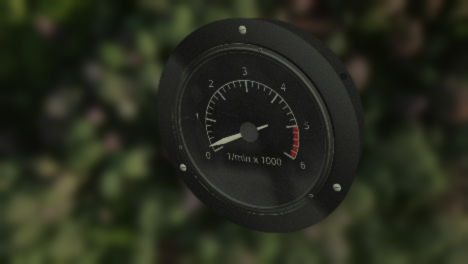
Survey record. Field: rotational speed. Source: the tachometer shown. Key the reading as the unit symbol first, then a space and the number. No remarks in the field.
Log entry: rpm 200
